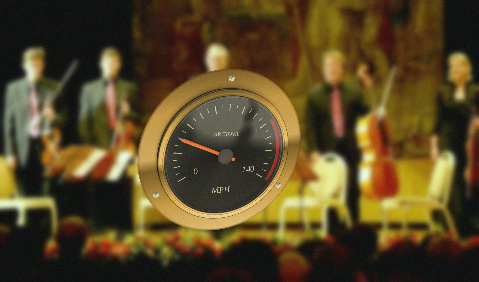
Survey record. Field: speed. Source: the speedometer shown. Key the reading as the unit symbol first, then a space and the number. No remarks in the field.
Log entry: mph 30
